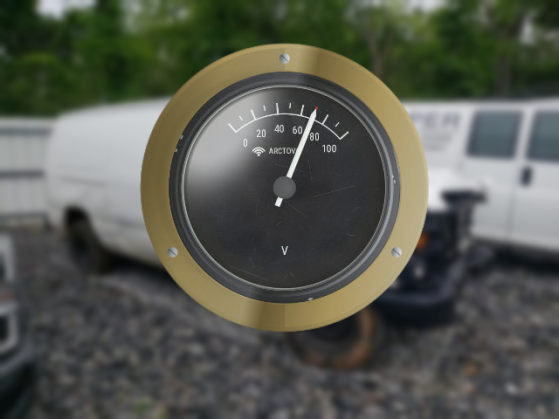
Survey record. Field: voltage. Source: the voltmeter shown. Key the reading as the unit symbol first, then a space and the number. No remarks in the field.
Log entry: V 70
